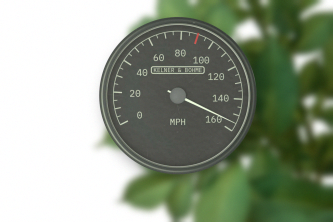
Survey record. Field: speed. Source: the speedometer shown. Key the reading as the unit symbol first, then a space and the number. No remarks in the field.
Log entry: mph 155
